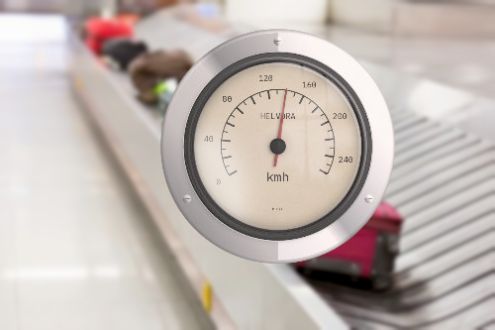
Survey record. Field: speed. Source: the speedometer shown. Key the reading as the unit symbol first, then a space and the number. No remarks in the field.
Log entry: km/h 140
